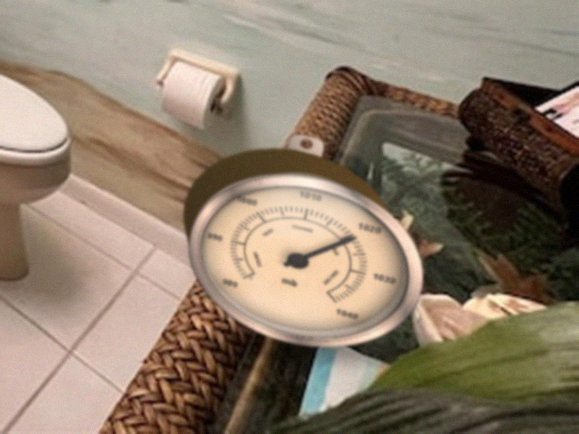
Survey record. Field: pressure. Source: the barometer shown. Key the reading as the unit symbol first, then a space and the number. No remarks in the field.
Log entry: mbar 1020
